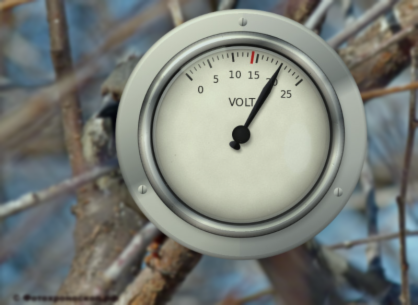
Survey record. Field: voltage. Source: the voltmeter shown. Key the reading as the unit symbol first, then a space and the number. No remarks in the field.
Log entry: V 20
